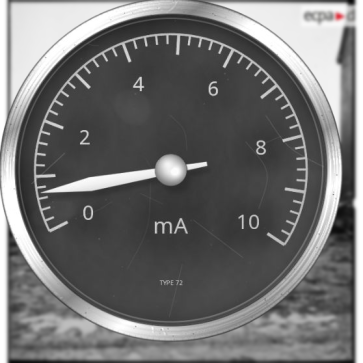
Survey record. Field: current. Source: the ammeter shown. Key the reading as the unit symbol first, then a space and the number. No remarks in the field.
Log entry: mA 0.7
